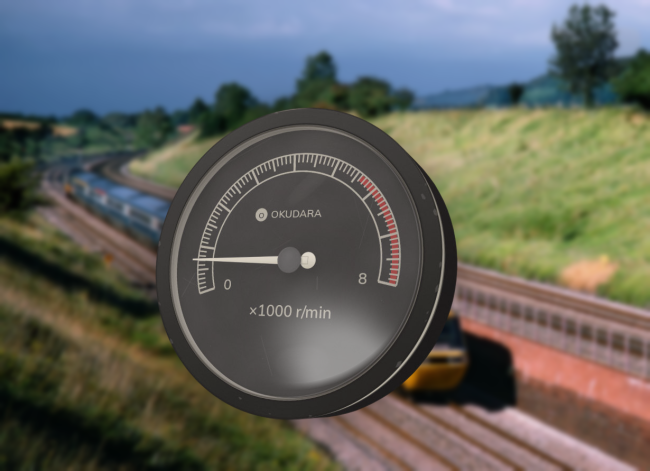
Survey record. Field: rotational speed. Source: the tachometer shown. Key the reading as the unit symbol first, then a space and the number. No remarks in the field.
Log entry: rpm 700
